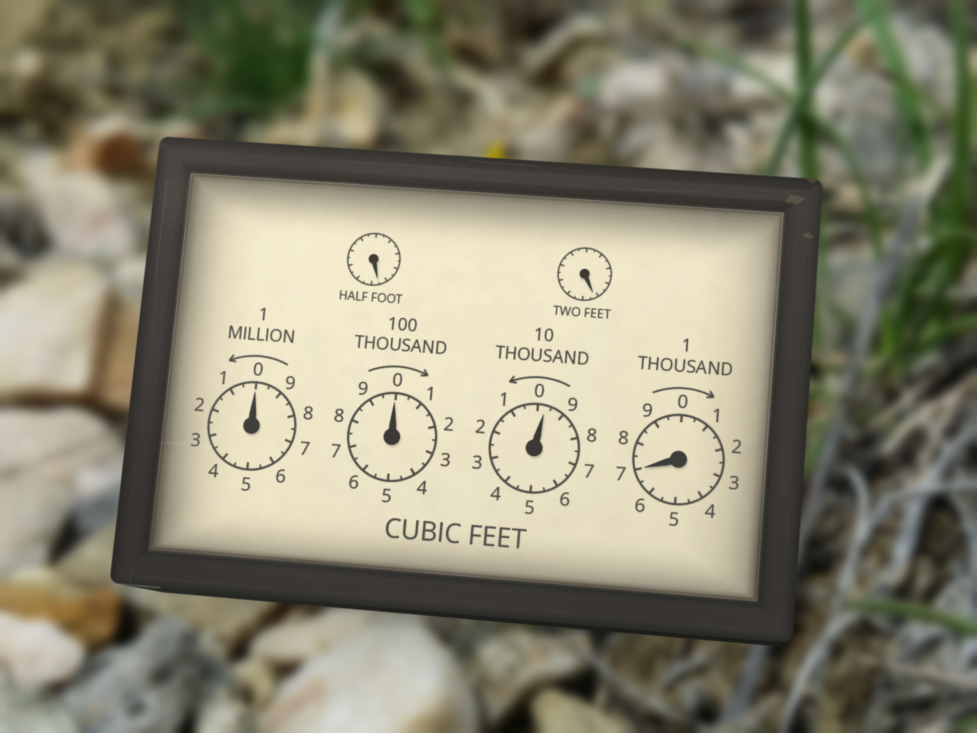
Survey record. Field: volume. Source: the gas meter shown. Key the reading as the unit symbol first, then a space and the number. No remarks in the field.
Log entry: ft³ 999700
